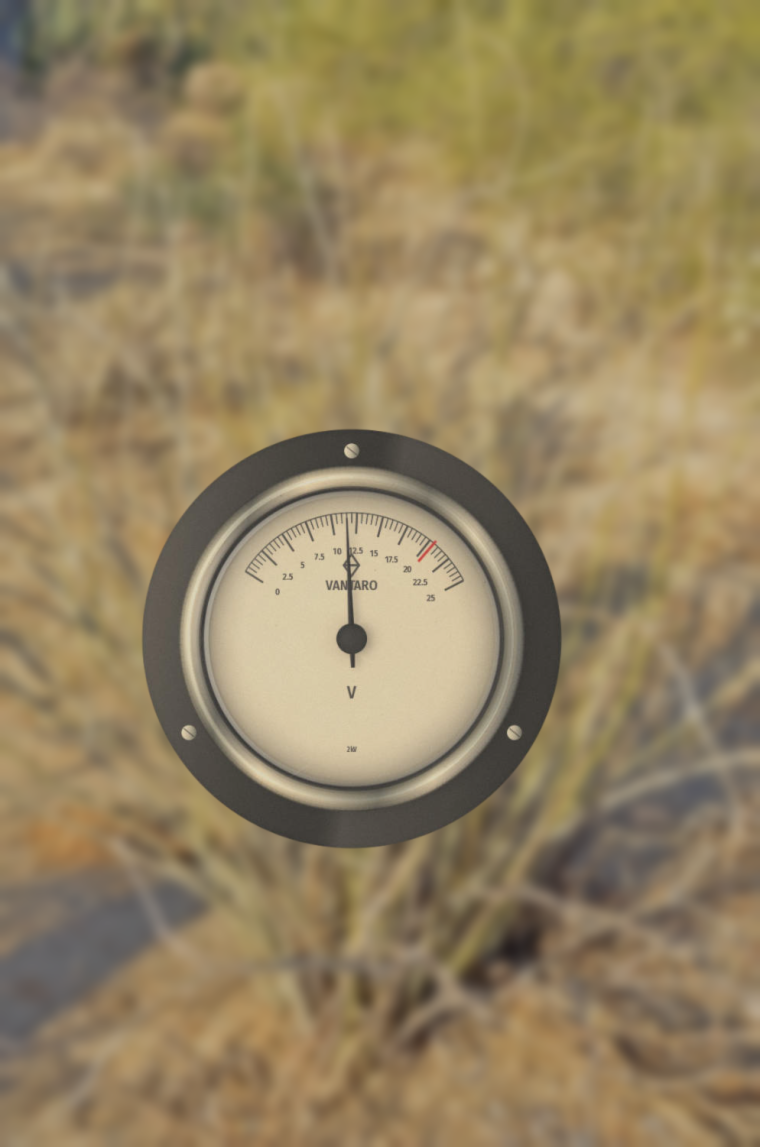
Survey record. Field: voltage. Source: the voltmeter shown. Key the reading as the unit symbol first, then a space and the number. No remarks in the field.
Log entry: V 11.5
